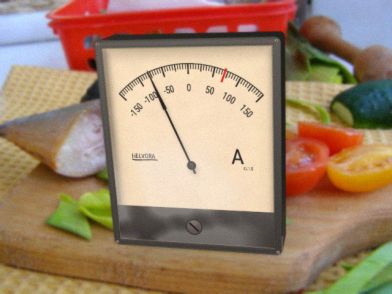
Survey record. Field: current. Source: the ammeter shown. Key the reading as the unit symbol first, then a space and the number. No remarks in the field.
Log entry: A -75
